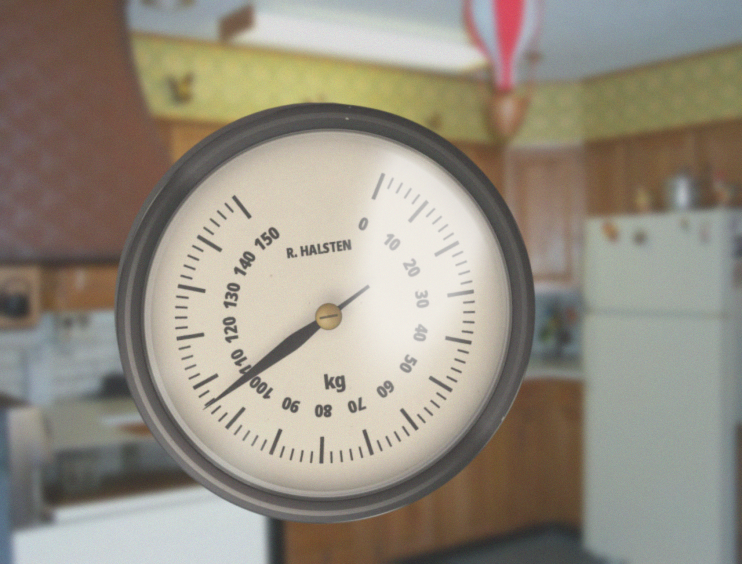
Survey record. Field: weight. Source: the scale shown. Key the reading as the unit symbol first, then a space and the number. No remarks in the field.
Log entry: kg 106
